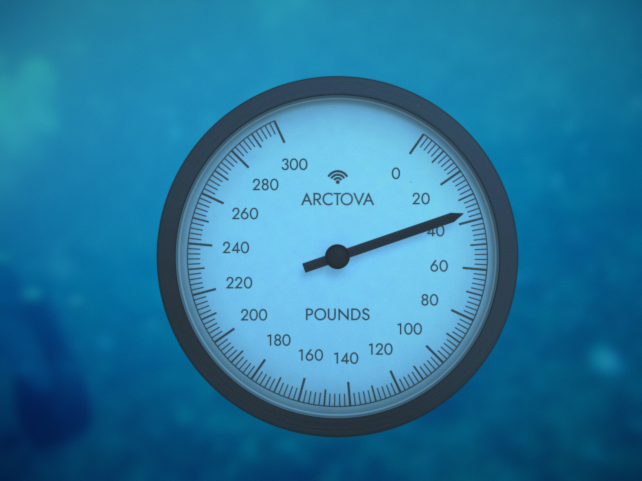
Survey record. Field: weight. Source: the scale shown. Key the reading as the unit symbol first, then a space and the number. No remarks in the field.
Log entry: lb 36
